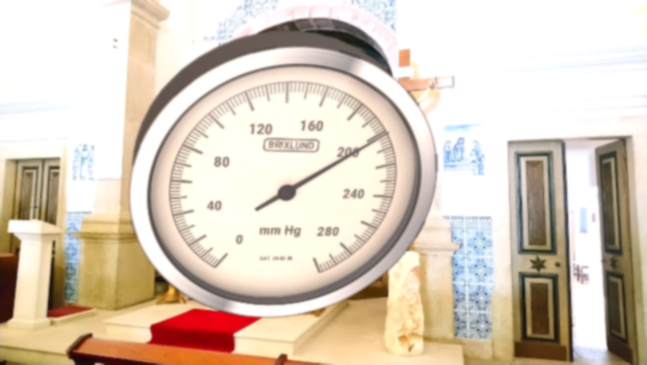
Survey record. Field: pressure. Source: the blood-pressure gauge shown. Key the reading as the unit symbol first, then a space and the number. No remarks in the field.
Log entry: mmHg 200
